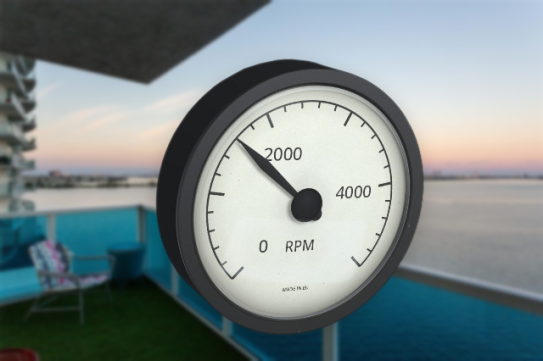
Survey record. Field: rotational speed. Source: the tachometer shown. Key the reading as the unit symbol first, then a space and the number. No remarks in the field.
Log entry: rpm 1600
